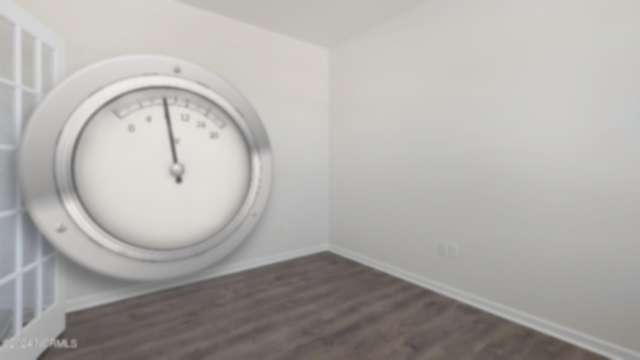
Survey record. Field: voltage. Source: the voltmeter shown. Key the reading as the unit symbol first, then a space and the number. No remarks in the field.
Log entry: V 8
